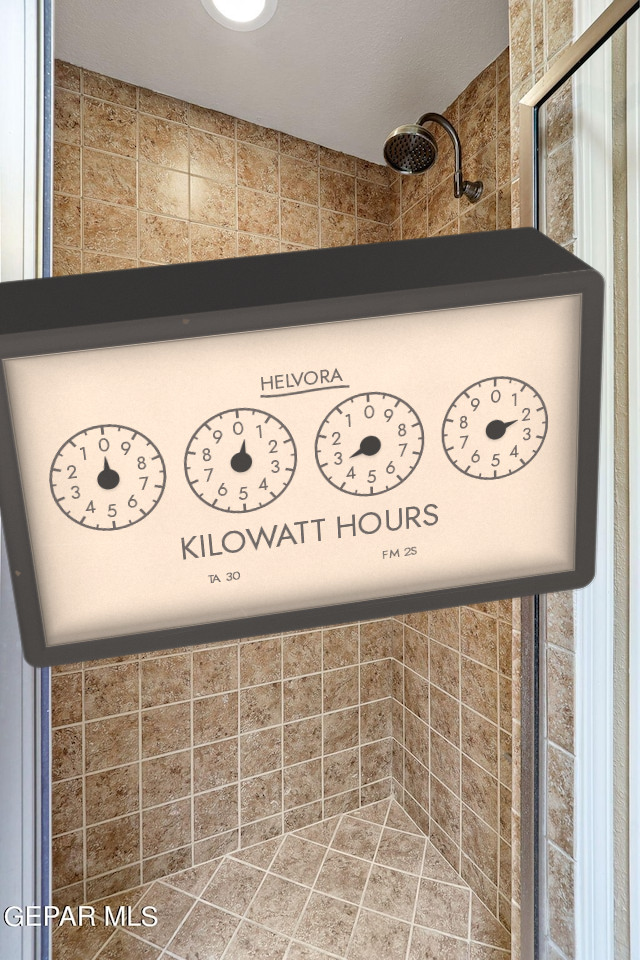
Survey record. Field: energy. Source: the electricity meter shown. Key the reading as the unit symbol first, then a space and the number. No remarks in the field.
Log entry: kWh 32
